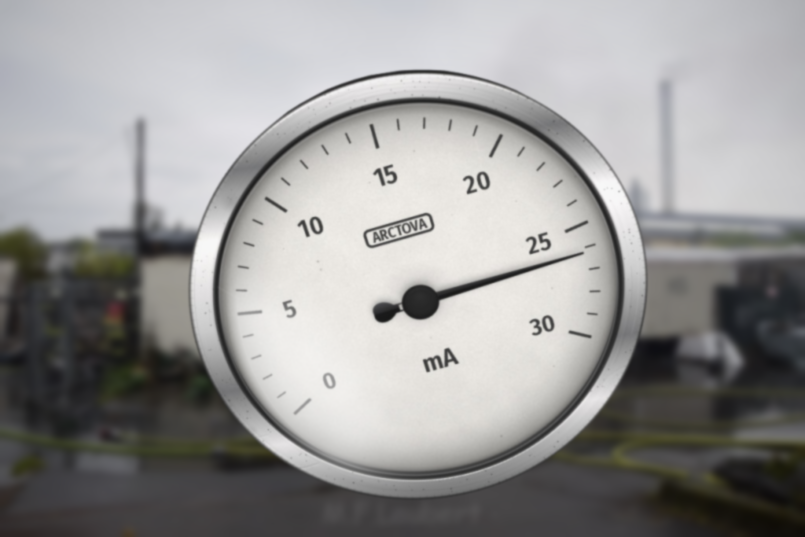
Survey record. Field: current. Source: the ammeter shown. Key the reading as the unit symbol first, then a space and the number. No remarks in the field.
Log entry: mA 26
